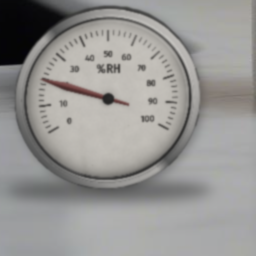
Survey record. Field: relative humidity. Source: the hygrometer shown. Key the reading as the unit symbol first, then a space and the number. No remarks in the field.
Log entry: % 20
